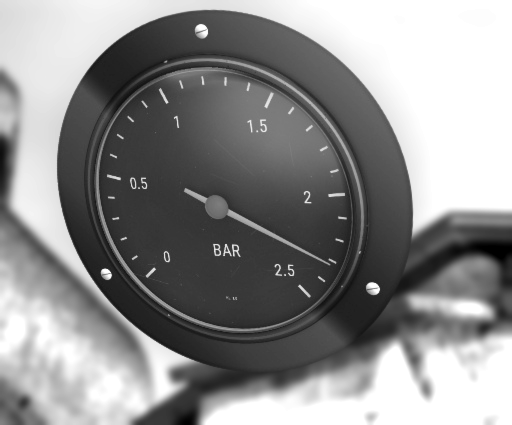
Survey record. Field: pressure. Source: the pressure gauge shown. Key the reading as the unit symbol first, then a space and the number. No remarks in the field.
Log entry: bar 2.3
